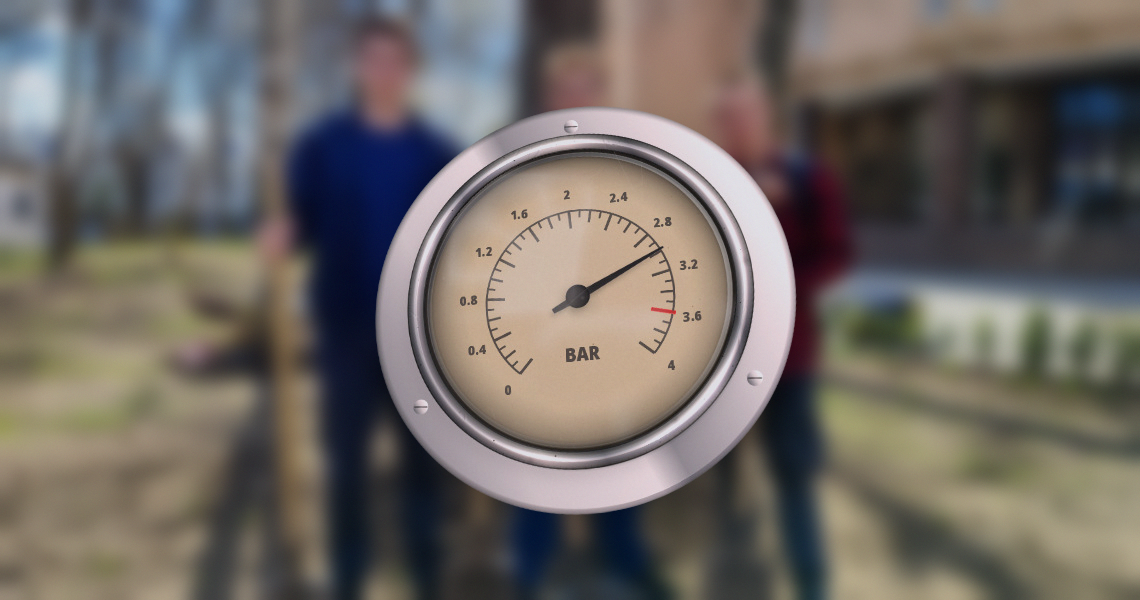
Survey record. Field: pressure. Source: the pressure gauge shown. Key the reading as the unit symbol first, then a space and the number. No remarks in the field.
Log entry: bar 3
